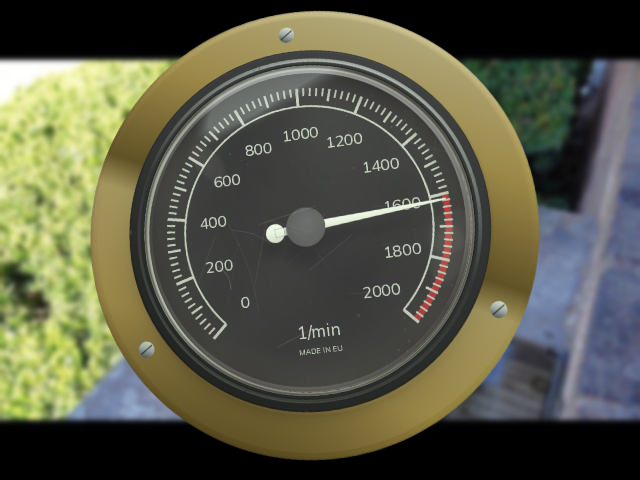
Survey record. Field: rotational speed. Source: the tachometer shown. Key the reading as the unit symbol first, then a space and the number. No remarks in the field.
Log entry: rpm 1620
